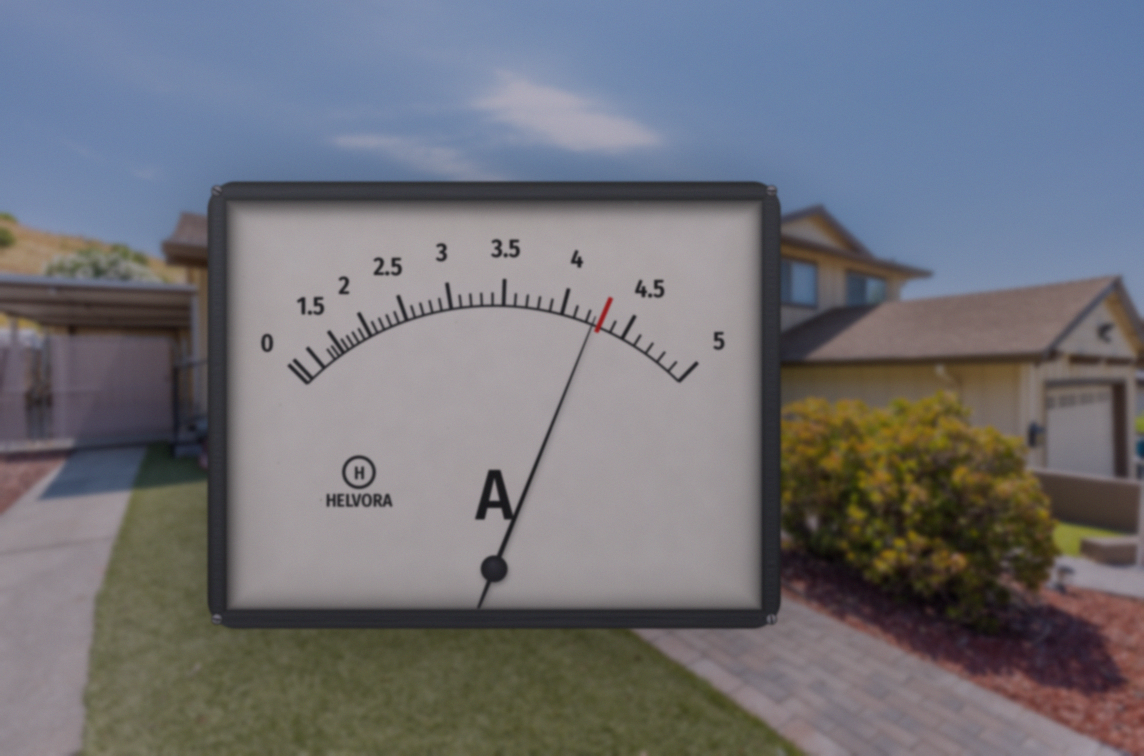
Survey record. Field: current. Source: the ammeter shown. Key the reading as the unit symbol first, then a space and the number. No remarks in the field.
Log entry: A 4.25
